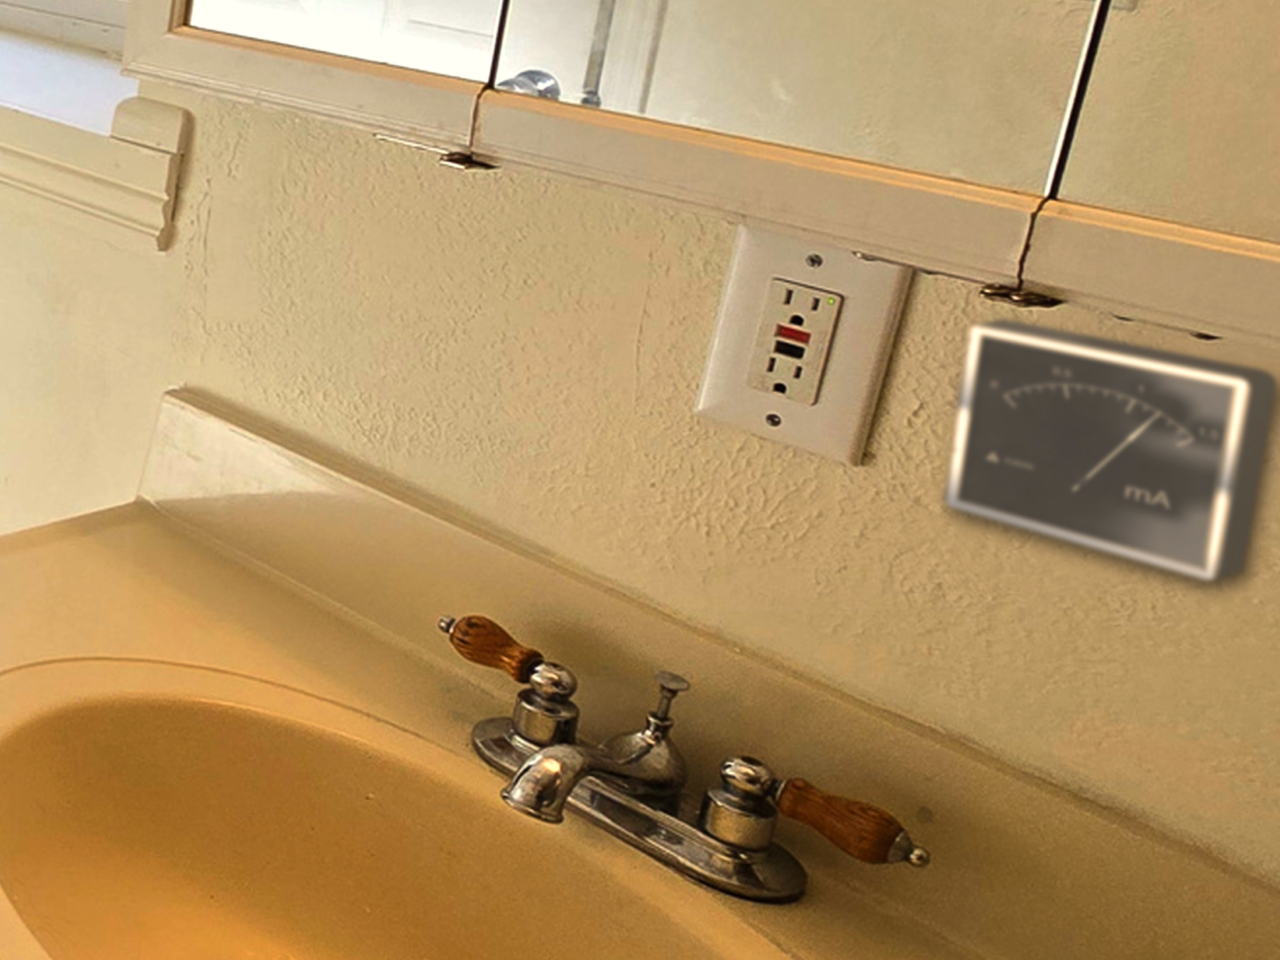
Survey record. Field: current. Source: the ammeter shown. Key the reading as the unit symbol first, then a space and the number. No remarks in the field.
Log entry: mA 1.2
